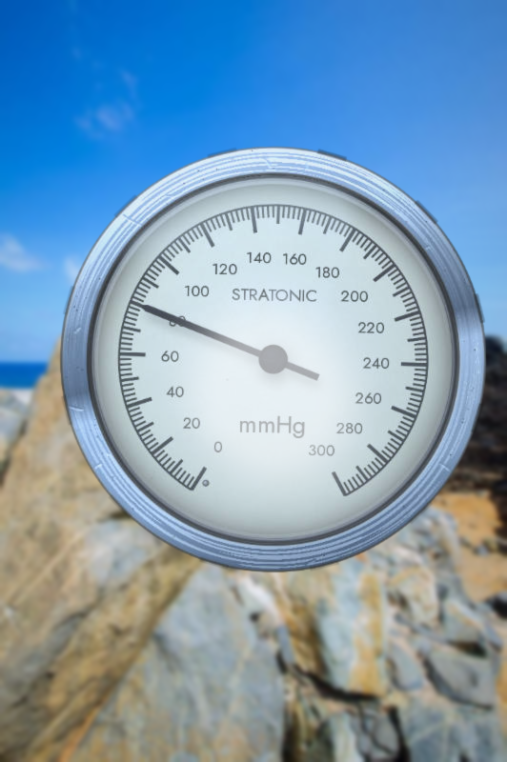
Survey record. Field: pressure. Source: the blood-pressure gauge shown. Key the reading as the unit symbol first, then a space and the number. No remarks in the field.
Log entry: mmHg 80
